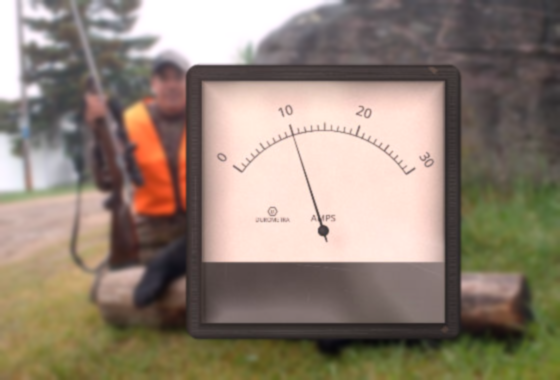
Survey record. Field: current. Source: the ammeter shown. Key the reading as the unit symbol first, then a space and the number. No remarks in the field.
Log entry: A 10
